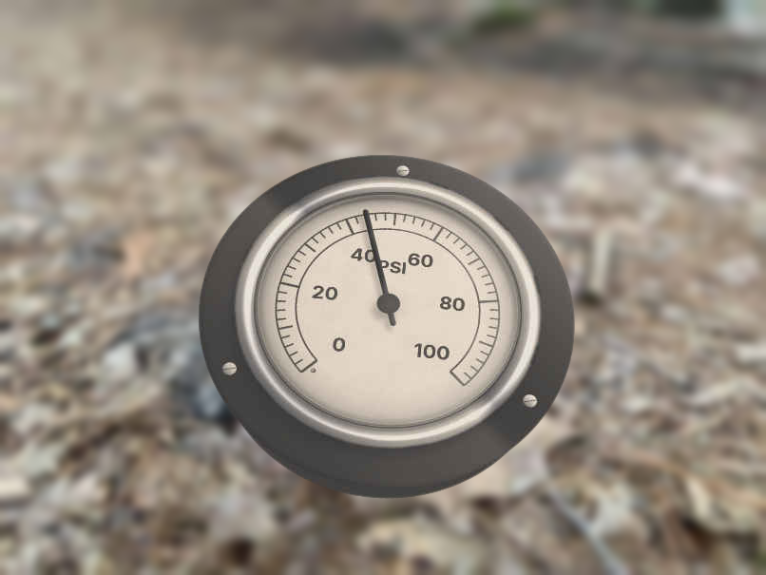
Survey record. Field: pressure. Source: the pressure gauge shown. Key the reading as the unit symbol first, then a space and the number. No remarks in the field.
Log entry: psi 44
